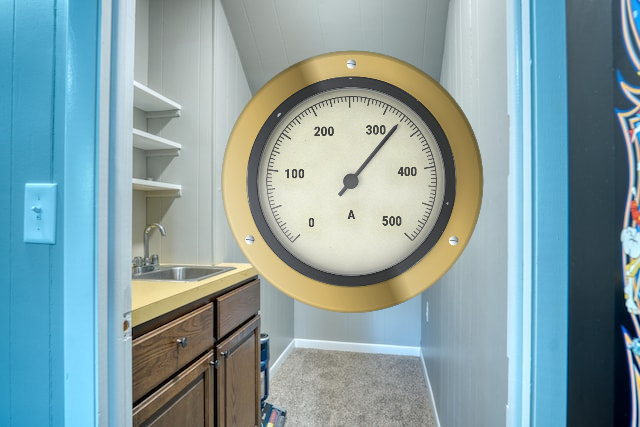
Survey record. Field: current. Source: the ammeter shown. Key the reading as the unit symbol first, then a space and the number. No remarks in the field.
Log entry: A 325
